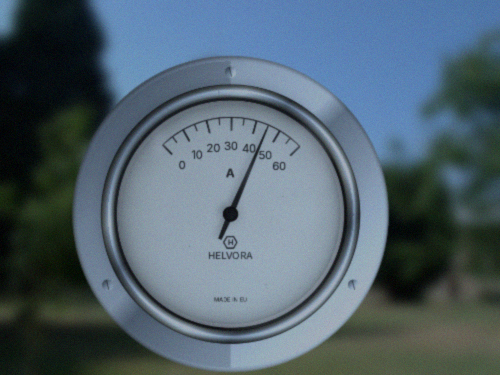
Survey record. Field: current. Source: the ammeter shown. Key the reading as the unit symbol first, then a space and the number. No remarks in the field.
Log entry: A 45
